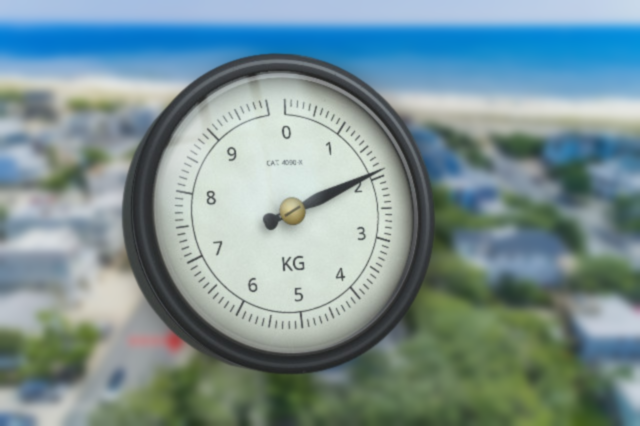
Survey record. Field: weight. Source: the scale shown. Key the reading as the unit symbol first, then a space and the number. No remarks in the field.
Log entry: kg 1.9
